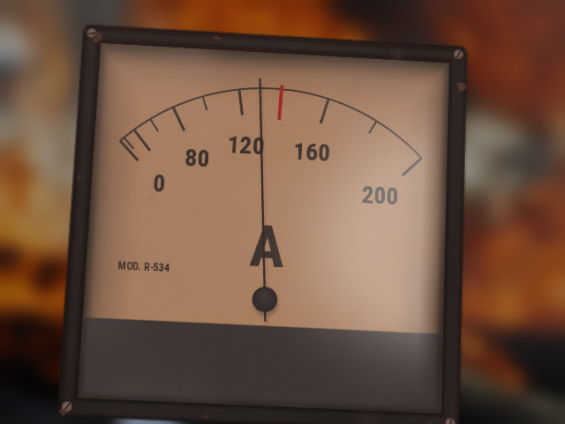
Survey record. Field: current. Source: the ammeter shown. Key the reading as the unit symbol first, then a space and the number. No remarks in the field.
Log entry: A 130
